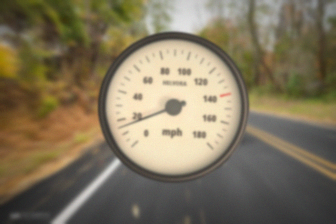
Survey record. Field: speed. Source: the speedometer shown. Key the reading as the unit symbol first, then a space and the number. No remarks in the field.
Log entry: mph 15
